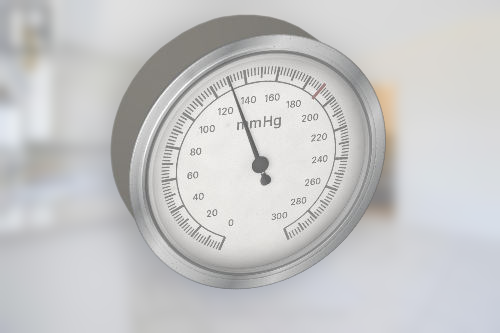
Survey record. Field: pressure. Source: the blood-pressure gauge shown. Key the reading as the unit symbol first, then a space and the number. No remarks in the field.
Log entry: mmHg 130
